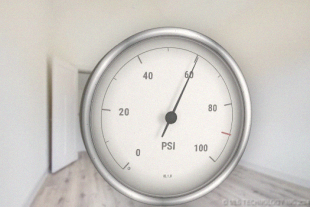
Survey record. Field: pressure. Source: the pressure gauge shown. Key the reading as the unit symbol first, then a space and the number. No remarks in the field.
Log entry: psi 60
